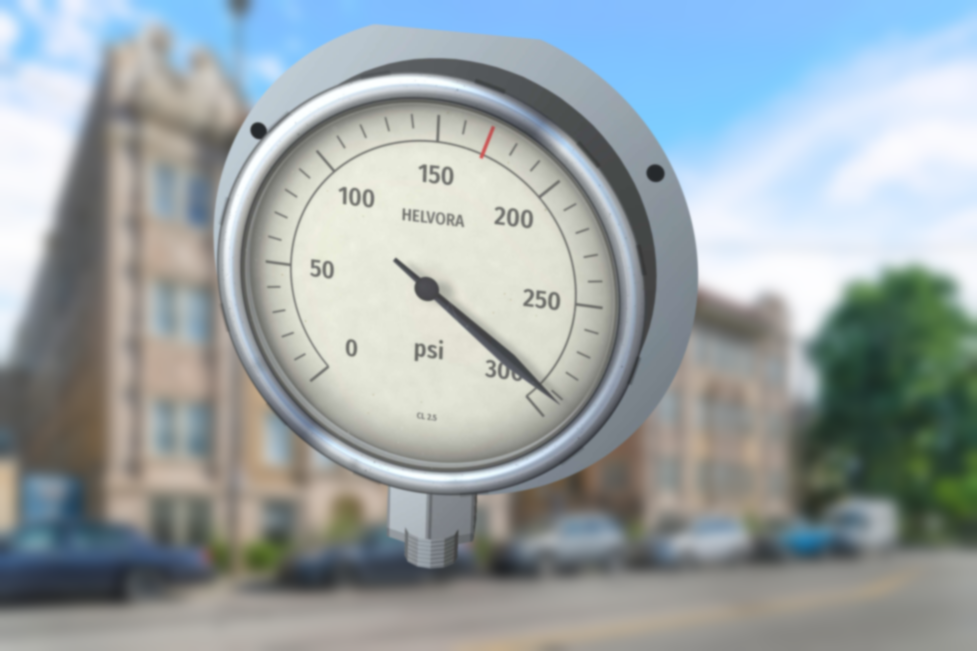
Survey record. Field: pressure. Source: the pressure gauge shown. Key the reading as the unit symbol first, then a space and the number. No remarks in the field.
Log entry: psi 290
